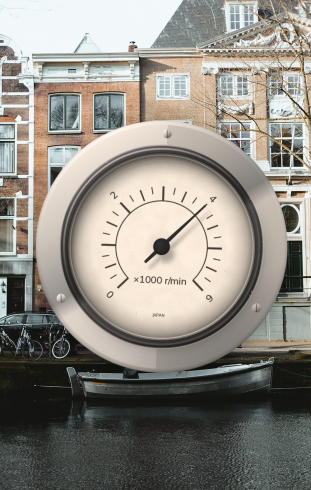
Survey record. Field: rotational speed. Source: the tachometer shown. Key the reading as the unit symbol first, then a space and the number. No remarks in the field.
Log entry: rpm 4000
